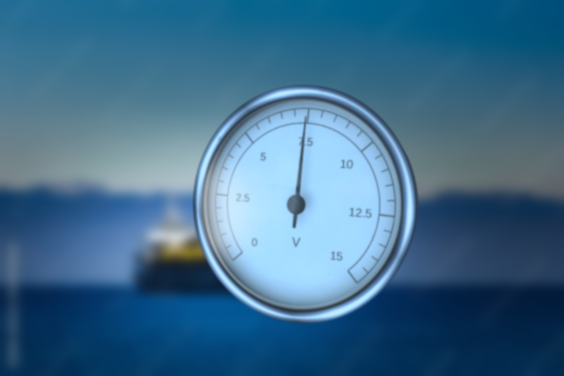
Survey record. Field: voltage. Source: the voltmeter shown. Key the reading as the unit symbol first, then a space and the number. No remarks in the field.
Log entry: V 7.5
